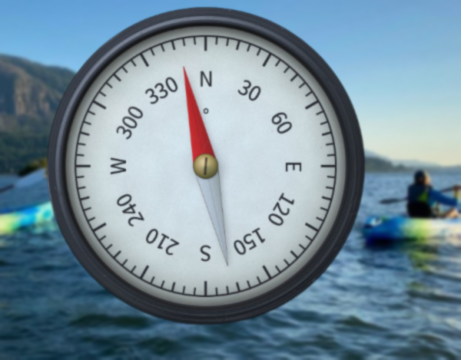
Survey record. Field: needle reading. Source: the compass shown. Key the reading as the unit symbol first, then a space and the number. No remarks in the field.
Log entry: ° 347.5
